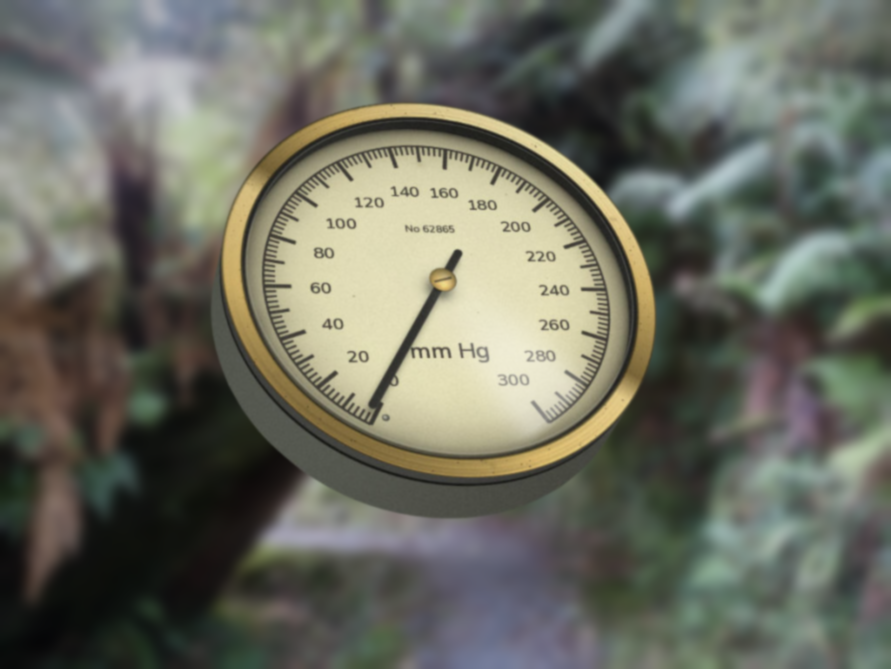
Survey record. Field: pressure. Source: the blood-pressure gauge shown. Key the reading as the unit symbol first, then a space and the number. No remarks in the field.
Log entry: mmHg 2
